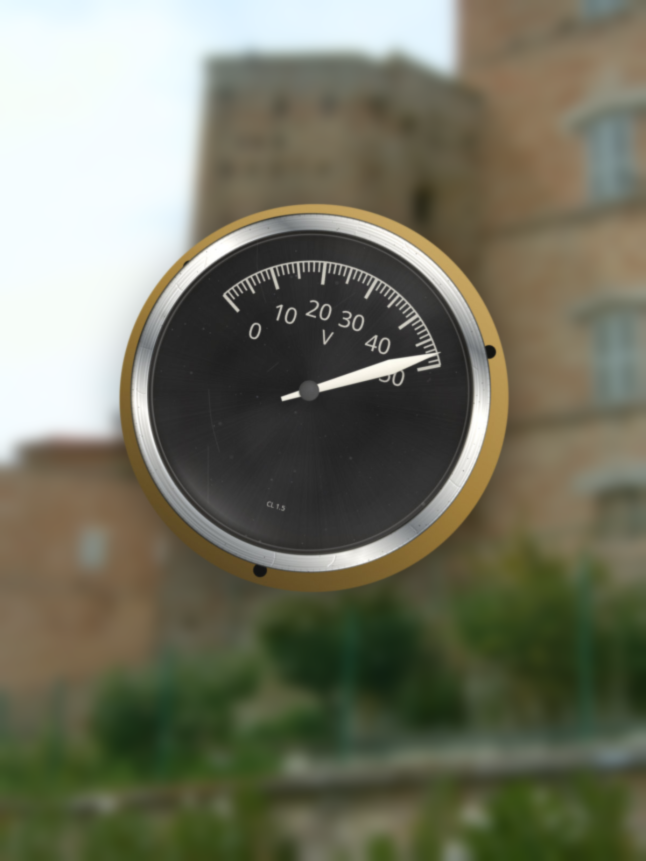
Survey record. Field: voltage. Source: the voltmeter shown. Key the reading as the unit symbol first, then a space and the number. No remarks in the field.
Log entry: V 48
